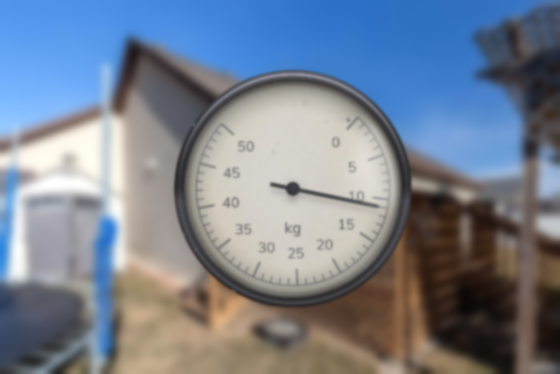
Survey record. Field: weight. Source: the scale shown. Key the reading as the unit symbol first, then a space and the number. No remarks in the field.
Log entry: kg 11
